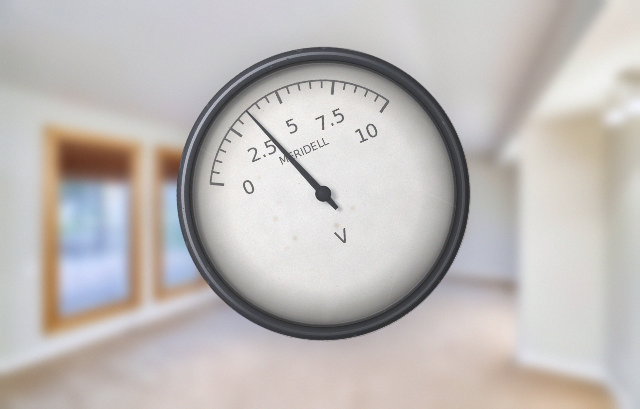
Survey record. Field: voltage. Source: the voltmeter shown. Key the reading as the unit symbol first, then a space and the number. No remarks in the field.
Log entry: V 3.5
